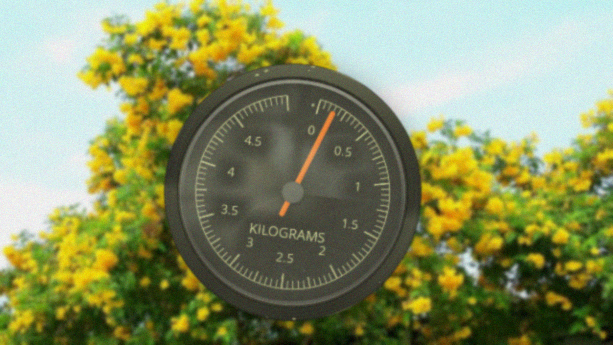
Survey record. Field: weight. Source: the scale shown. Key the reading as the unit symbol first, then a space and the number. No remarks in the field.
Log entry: kg 0.15
